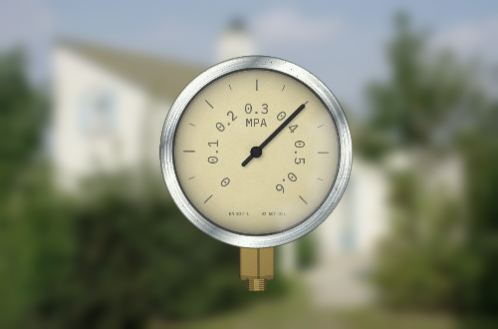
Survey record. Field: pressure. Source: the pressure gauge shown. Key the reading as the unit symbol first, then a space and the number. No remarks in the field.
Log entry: MPa 0.4
